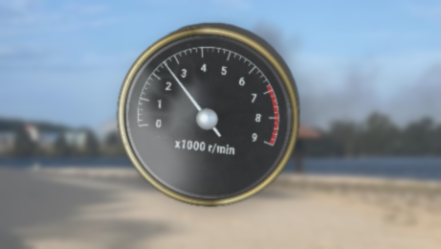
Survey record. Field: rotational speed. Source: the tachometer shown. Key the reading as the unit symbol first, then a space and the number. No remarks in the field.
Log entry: rpm 2600
